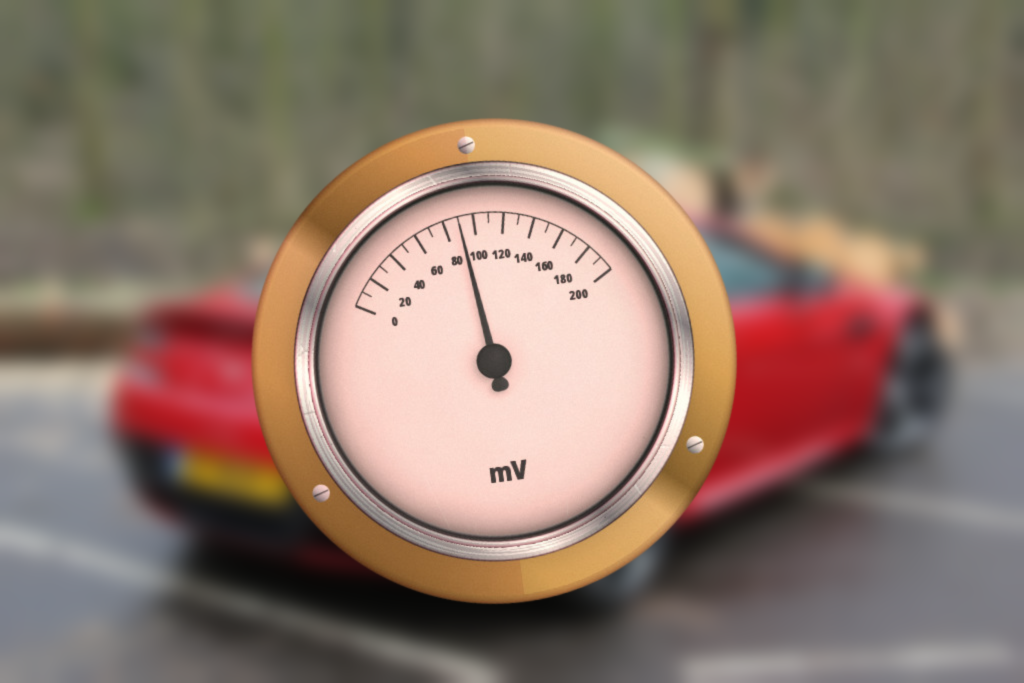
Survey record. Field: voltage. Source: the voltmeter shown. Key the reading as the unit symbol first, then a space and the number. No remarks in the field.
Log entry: mV 90
